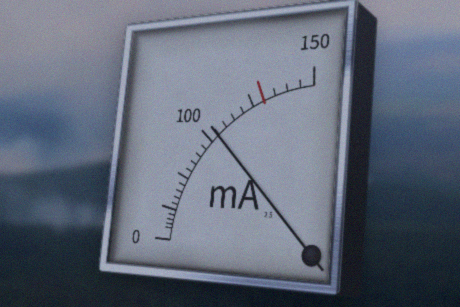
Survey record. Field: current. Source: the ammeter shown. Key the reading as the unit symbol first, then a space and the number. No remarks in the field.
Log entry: mA 105
